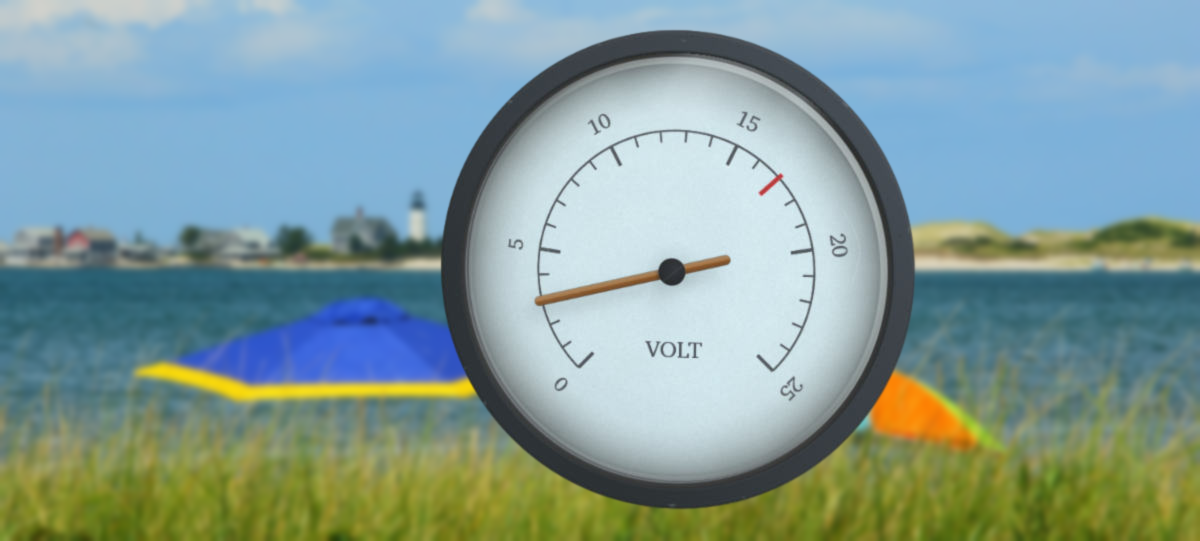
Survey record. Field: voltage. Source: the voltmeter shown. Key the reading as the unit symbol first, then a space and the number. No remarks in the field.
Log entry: V 3
